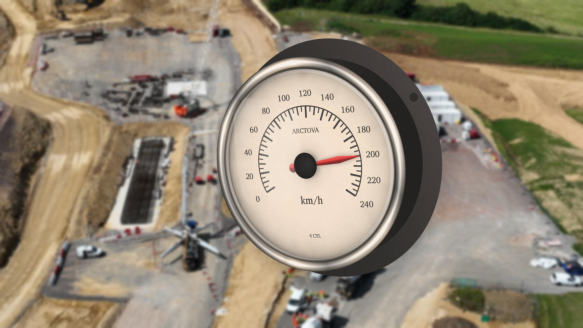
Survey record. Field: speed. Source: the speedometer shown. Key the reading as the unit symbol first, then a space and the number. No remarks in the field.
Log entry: km/h 200
